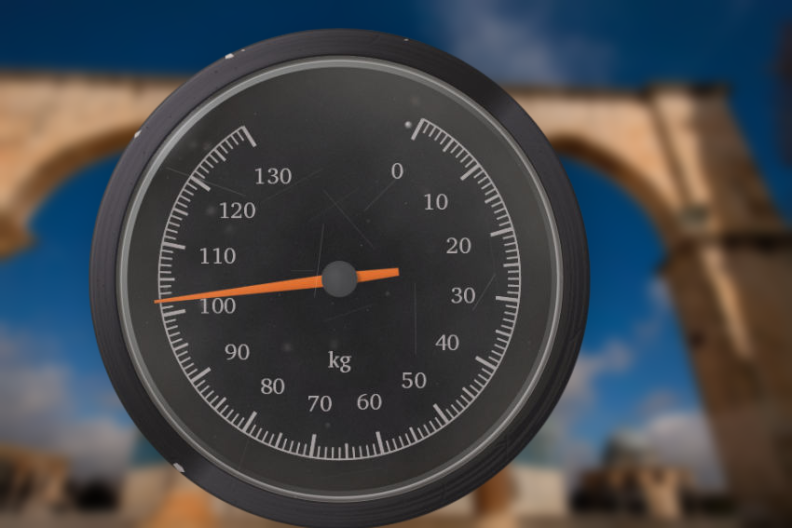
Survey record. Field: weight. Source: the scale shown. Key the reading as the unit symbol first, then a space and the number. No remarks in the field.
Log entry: kg 102
